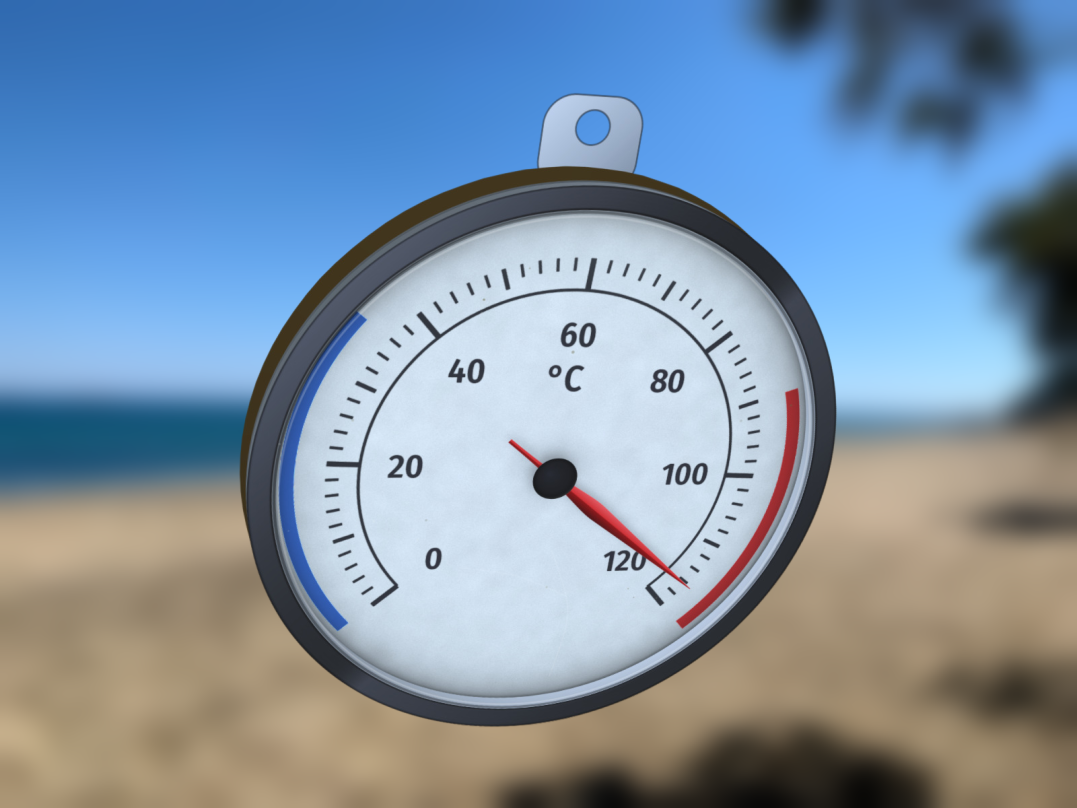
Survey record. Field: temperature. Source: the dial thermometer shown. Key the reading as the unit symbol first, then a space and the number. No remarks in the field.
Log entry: °C 116
